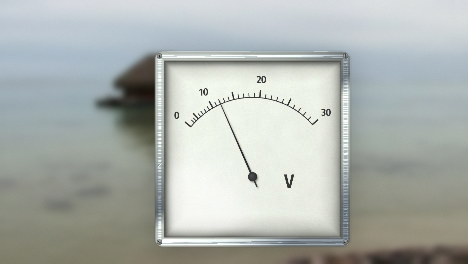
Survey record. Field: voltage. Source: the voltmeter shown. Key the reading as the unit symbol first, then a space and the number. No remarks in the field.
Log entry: V 12
